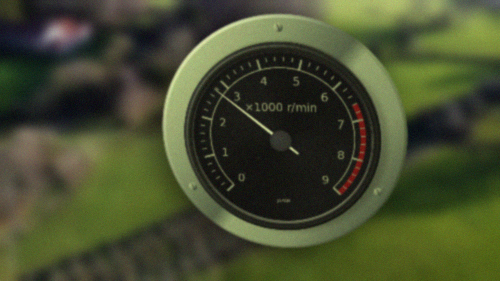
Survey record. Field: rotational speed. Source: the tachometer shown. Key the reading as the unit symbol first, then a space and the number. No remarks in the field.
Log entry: rpm 2800
